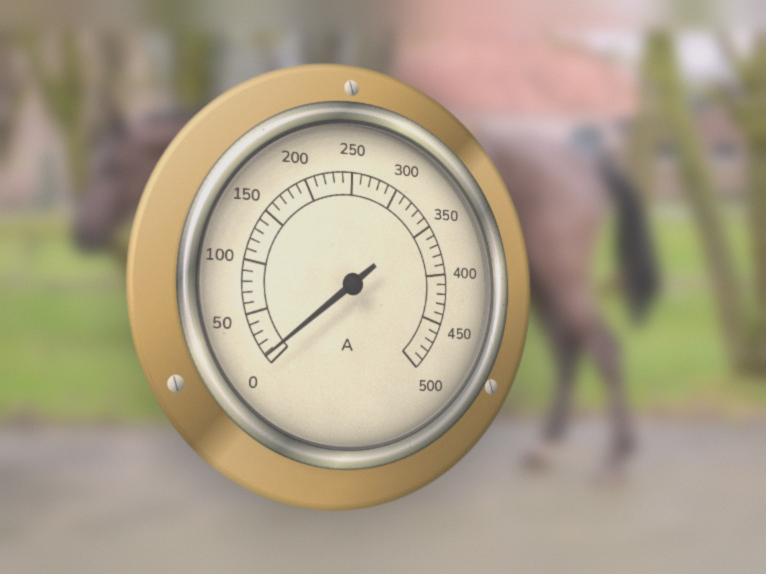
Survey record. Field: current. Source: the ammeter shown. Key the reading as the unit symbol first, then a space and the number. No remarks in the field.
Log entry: A 10
